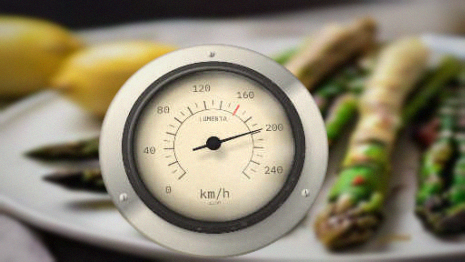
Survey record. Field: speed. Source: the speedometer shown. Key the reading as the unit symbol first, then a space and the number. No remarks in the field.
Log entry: km/h 200
